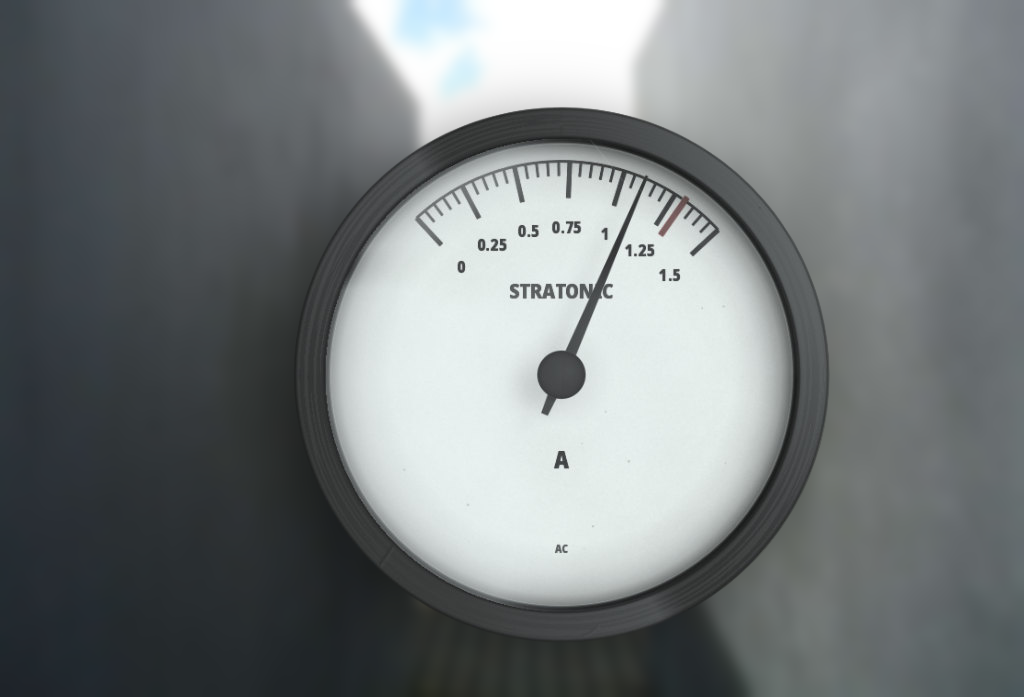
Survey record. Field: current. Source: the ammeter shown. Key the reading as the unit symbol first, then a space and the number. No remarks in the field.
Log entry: A 1.1
